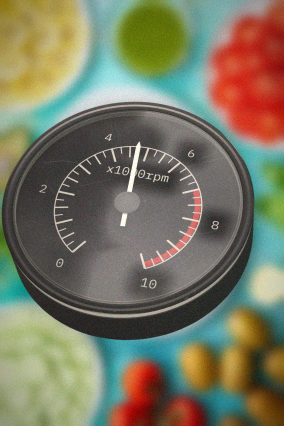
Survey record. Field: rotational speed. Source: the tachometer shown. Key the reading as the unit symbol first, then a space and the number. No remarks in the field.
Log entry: rpm 4750
